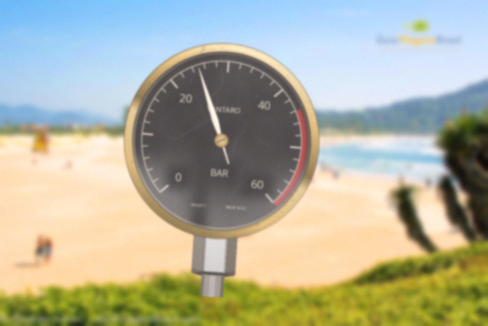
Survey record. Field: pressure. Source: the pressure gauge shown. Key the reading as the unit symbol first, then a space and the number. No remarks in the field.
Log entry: bar 25
